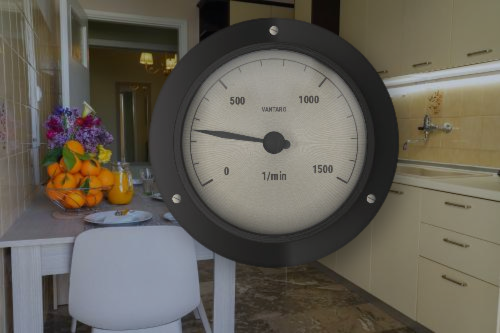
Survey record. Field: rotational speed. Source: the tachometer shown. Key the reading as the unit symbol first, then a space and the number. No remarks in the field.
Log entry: rpm 250
